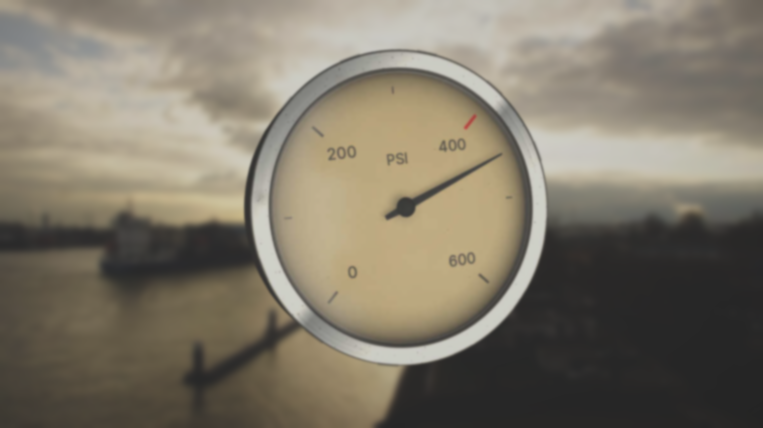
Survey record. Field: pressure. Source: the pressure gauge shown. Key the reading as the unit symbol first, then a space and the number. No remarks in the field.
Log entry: psi 450
